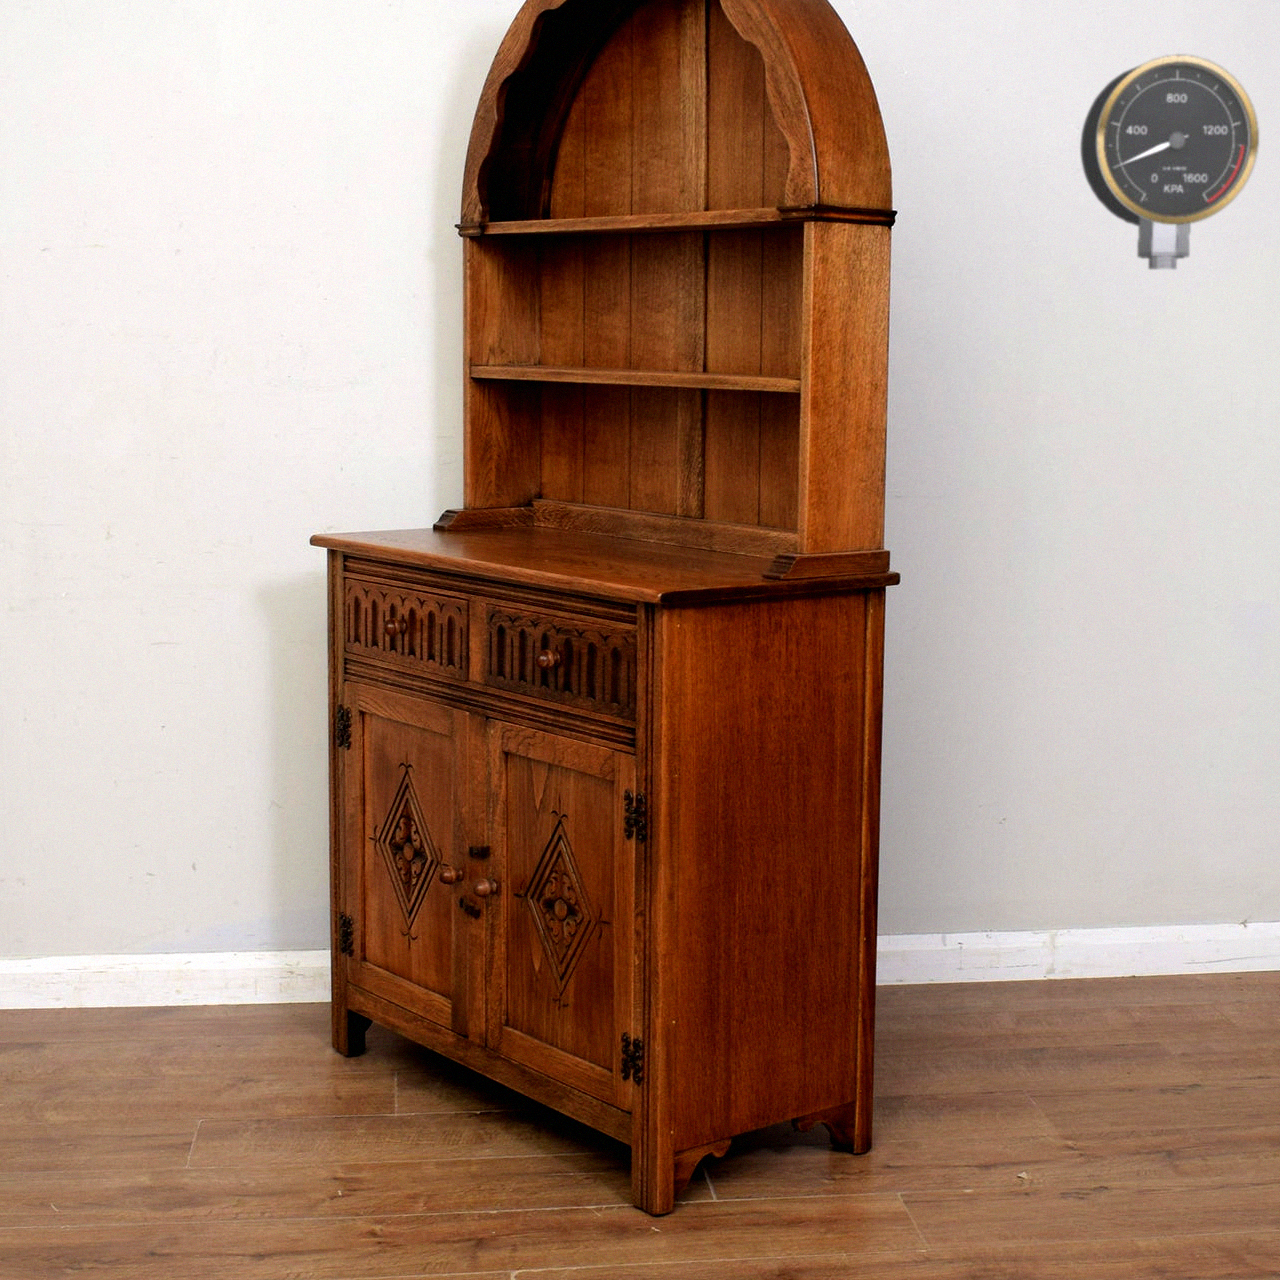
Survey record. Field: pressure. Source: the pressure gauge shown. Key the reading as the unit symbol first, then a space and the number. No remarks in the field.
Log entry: kPa 200
